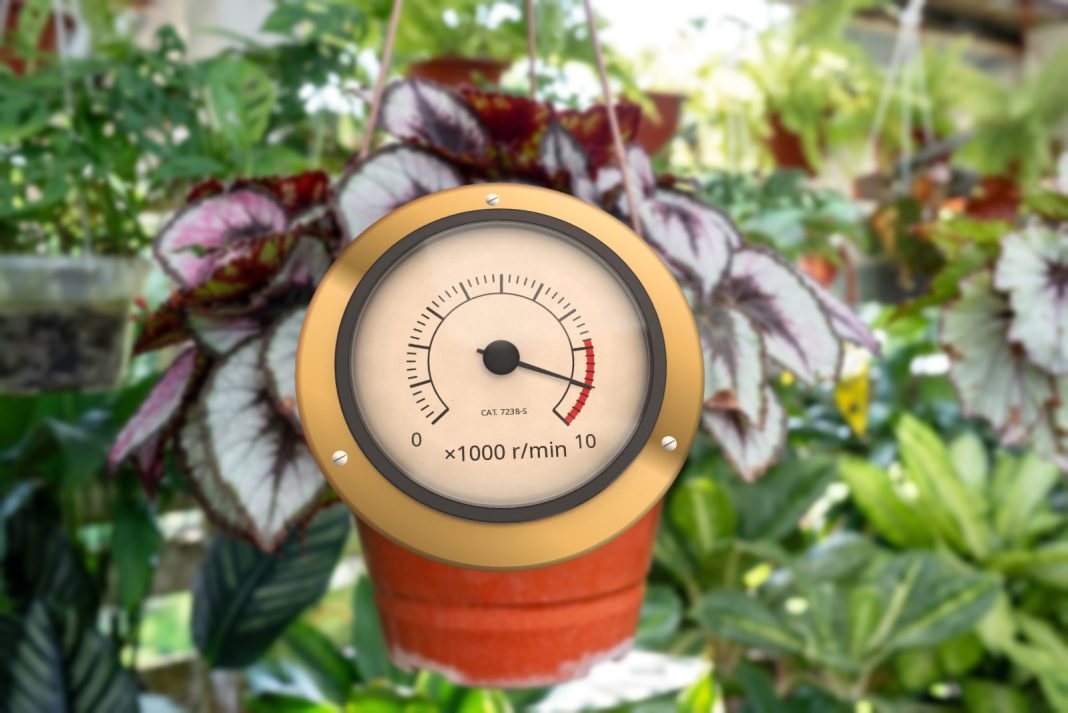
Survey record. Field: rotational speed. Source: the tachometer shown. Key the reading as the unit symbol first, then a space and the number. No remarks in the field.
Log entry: rpm 9000
